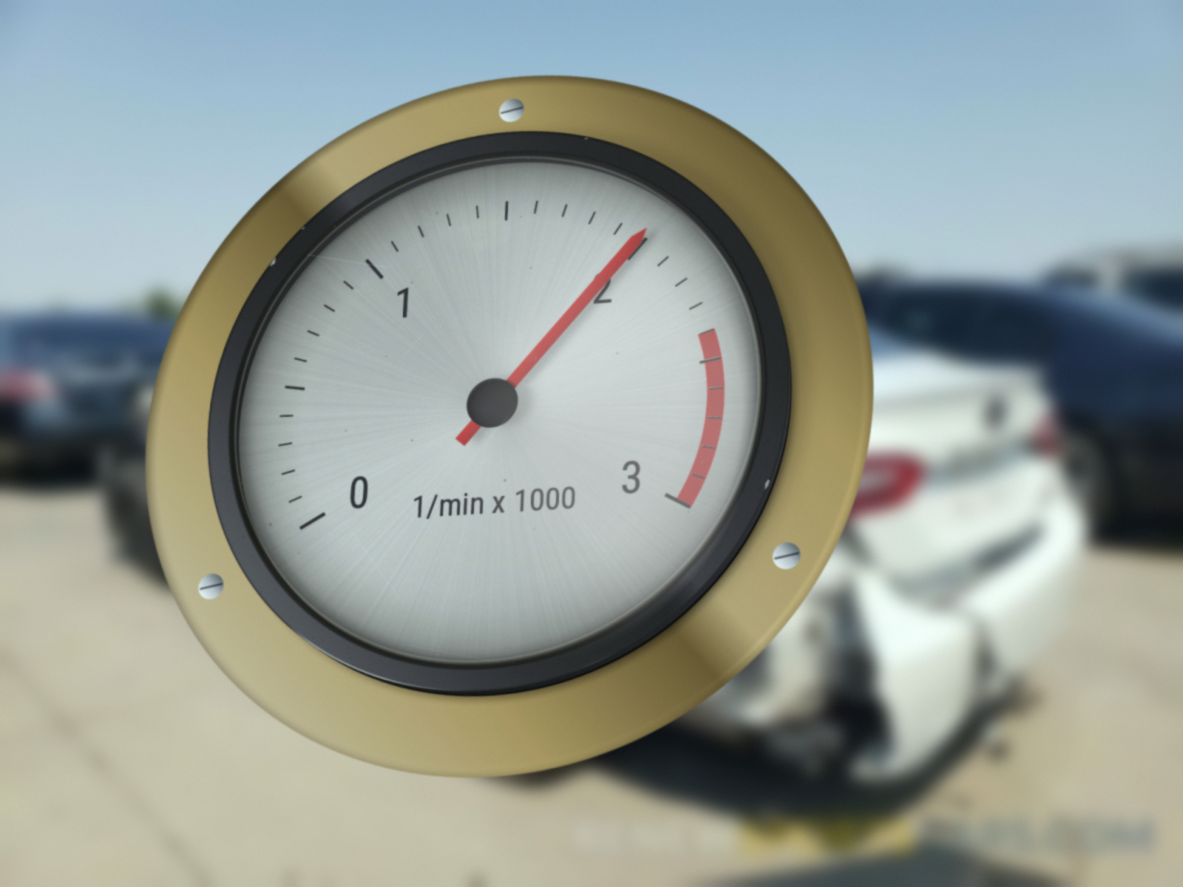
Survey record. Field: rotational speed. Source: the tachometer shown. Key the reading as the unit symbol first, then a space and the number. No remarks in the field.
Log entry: rpm 2000
